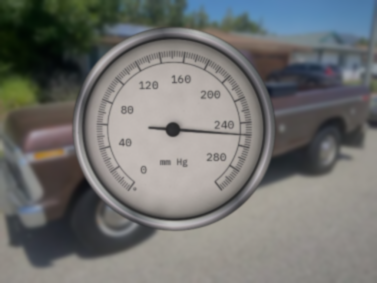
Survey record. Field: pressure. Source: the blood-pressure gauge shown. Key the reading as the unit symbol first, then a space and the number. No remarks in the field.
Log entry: mmHg 250
